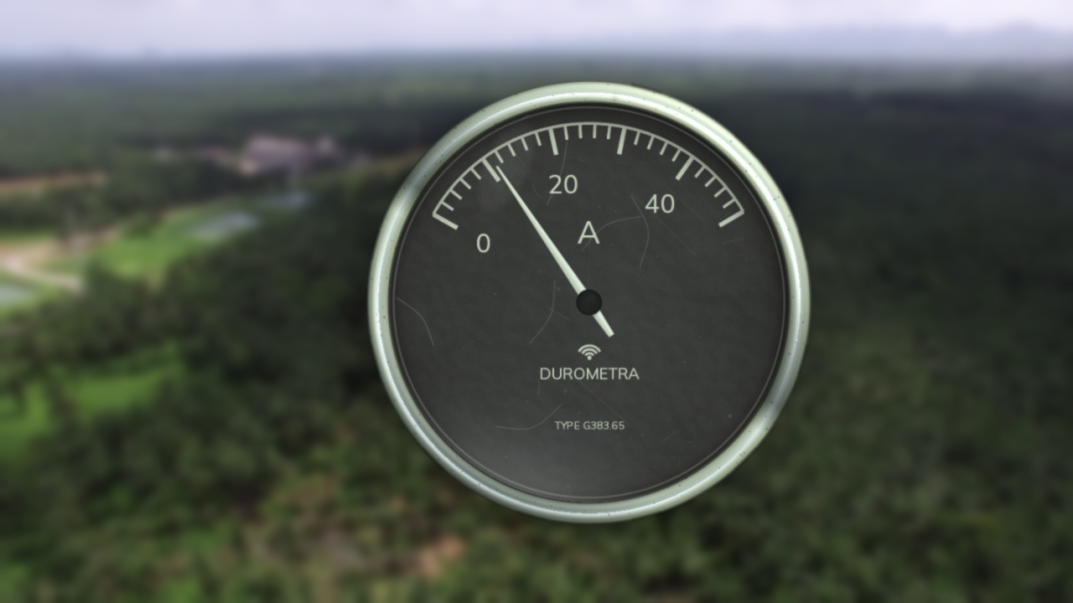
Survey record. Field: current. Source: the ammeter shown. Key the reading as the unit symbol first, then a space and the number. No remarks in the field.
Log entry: A 11
